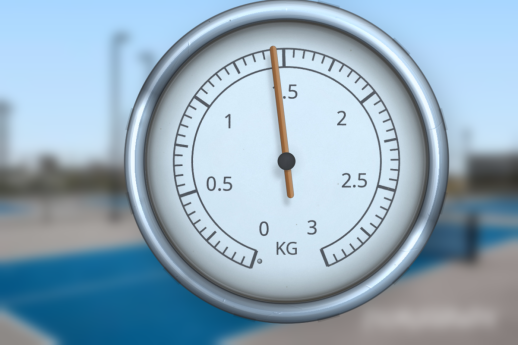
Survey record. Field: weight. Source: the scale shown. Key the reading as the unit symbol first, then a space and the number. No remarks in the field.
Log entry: kg 1.45
